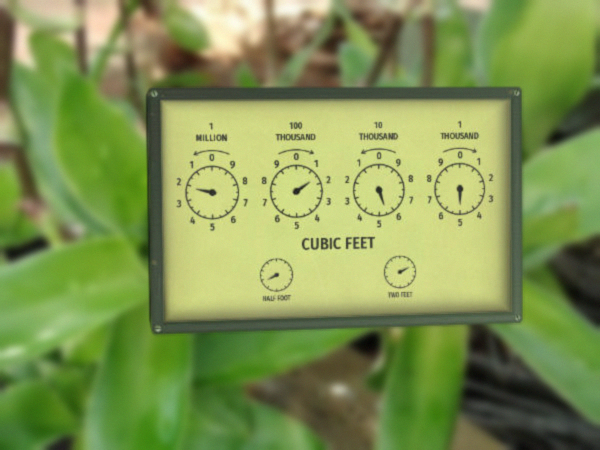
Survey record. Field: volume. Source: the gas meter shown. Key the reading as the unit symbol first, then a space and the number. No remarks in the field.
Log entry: ft³ 215500
